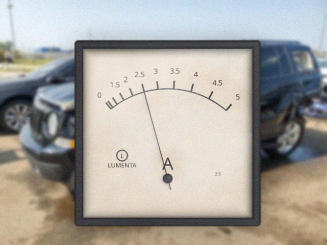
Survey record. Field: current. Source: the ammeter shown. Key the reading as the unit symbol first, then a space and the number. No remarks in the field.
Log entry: A 2.5
